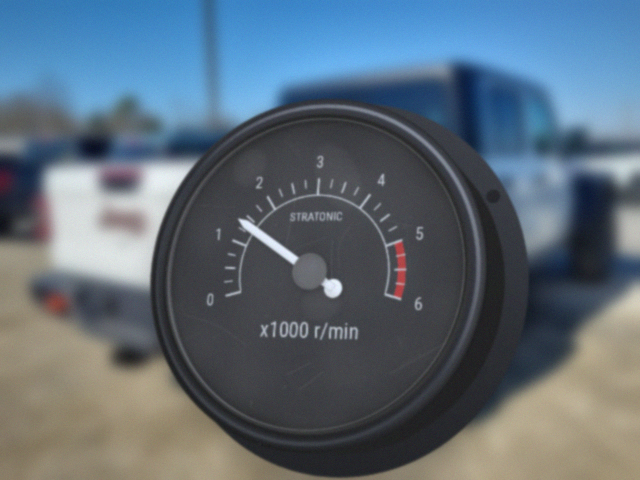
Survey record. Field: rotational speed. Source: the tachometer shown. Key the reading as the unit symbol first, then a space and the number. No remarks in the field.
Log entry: rpm 1375
